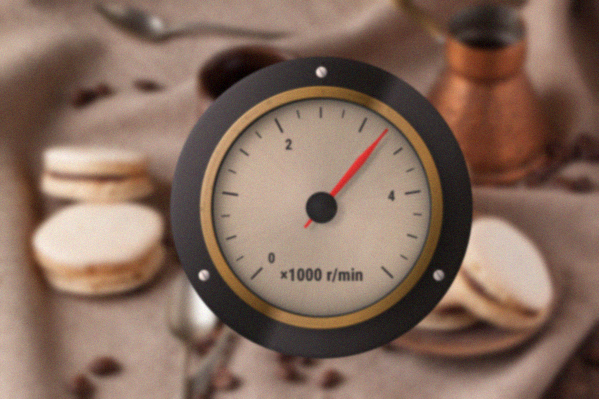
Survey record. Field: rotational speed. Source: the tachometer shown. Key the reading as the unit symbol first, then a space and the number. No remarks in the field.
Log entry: rpm 3250
